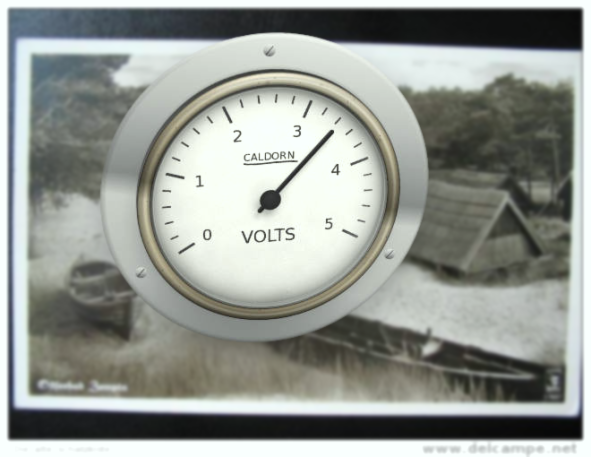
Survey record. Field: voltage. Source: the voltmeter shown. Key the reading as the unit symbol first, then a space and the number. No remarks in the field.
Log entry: V 3.4
